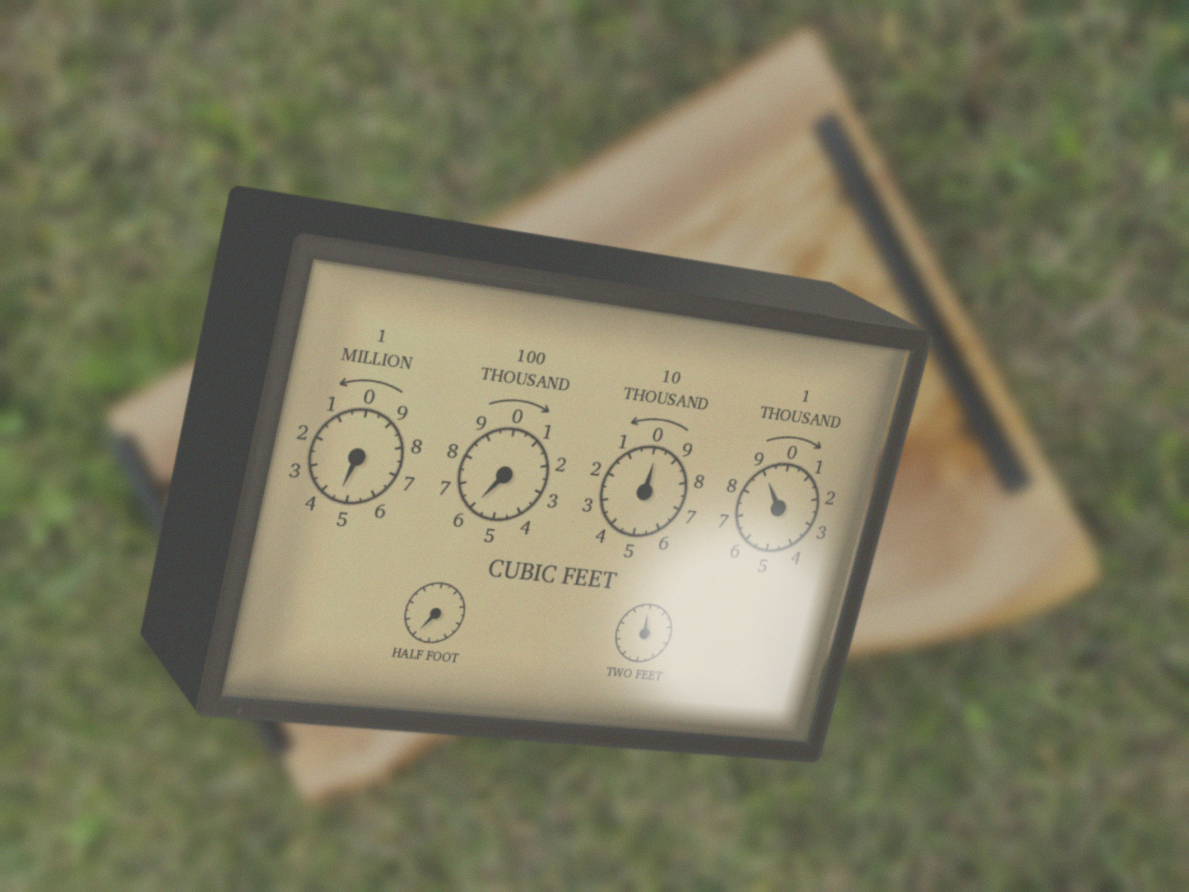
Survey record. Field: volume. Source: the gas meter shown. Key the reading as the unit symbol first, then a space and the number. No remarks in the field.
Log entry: ft³ 459900
